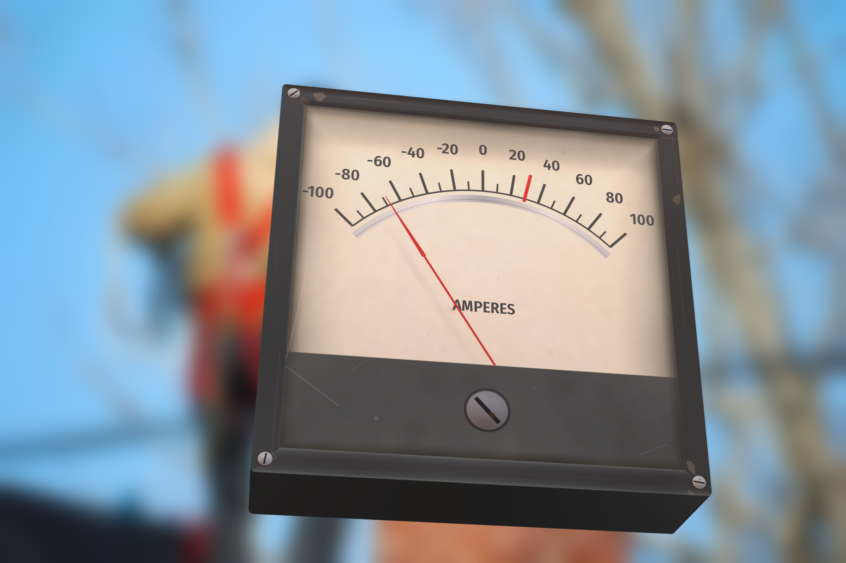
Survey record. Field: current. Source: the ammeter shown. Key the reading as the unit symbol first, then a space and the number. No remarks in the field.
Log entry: A -70
